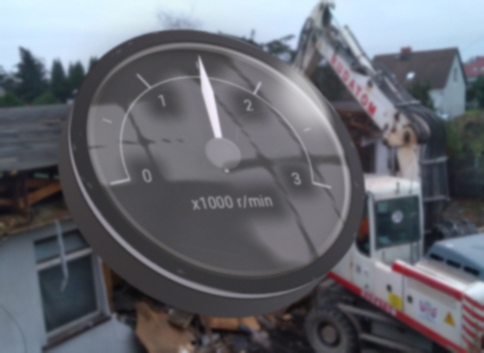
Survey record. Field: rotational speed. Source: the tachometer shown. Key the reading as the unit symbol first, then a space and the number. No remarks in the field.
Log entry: rpm 1500
